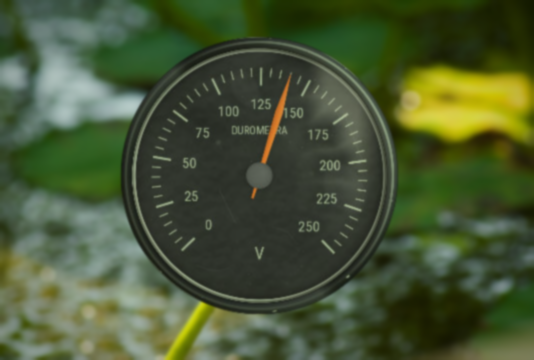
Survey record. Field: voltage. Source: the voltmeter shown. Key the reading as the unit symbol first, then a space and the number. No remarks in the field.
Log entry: V 140
